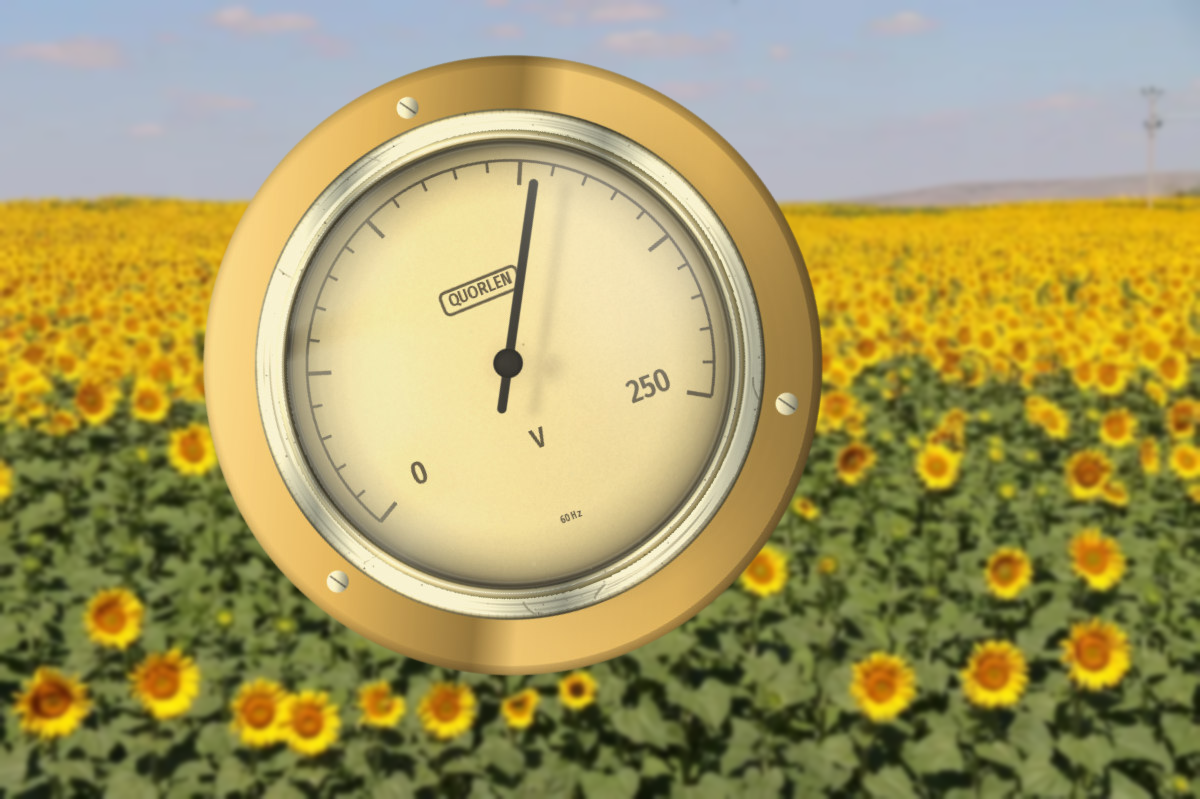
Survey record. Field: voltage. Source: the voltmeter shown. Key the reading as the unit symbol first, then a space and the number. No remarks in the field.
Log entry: V 155
